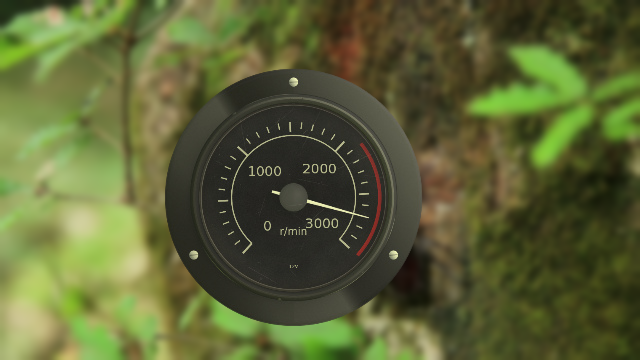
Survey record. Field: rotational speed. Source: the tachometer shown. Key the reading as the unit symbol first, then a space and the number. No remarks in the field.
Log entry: rpm 2700
